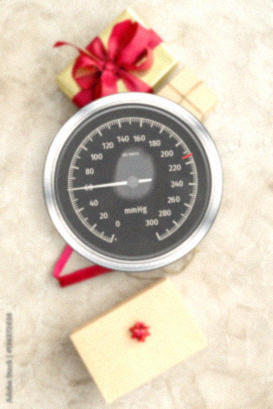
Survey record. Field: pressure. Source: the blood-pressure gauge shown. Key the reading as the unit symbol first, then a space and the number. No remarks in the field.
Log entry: mmHg 60
